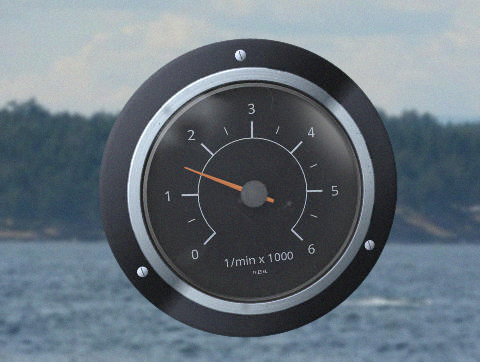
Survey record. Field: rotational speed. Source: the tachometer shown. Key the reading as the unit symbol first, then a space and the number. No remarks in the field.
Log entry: rpm 1500
